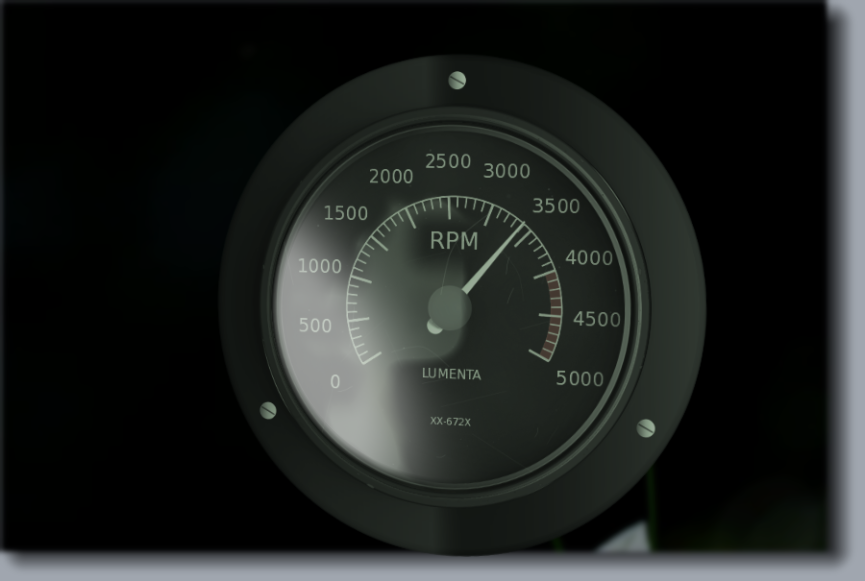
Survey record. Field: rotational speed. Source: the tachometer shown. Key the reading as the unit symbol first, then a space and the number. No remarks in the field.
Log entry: rpm 3400
